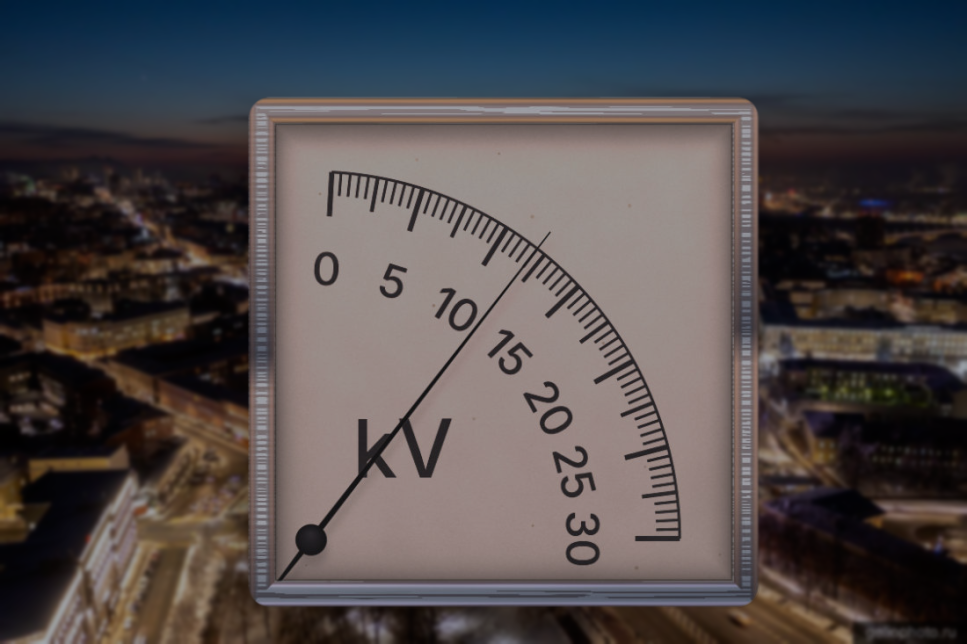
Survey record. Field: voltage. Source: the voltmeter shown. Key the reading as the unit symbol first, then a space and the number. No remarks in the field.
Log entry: kV 12
